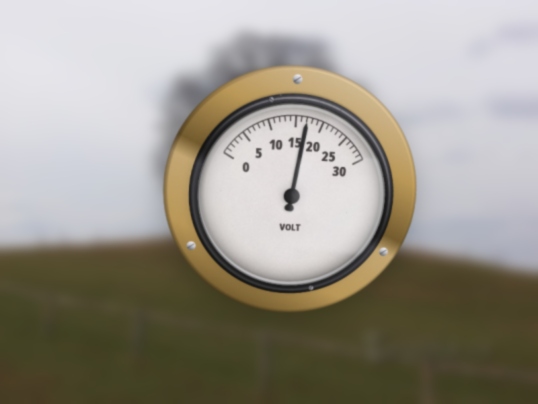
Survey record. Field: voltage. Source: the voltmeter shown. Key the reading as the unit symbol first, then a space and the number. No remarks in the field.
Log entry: V 17
